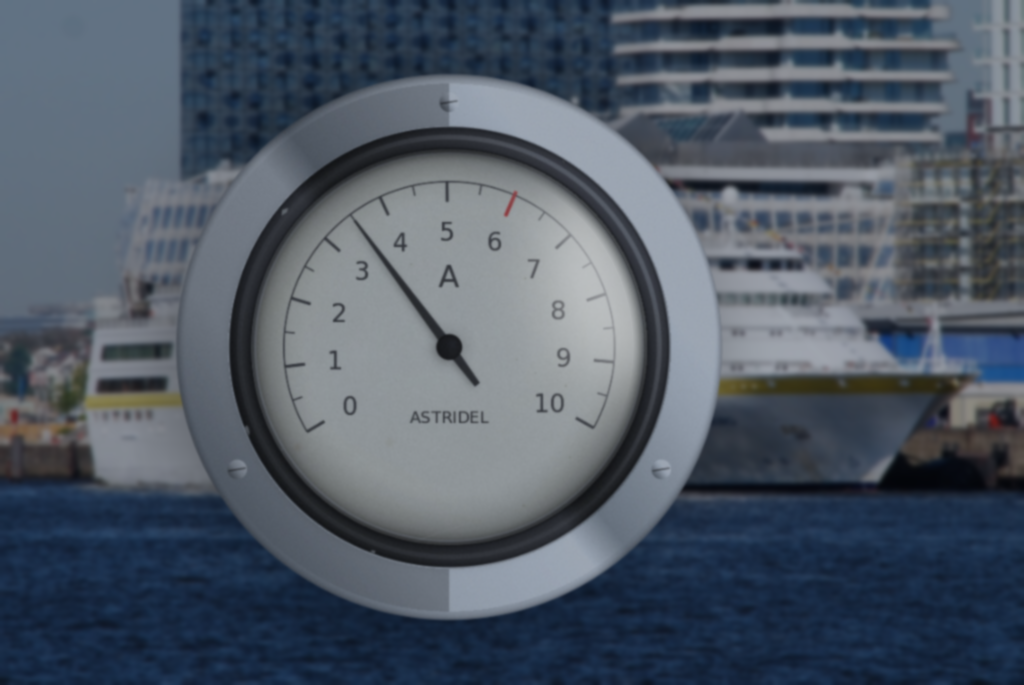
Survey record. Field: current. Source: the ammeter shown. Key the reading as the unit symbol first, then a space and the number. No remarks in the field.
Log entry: A 3.5
